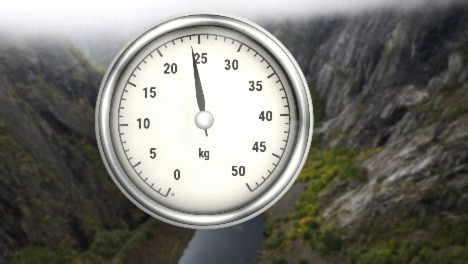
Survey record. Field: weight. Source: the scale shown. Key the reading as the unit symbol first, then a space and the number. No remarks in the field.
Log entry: kg 24
